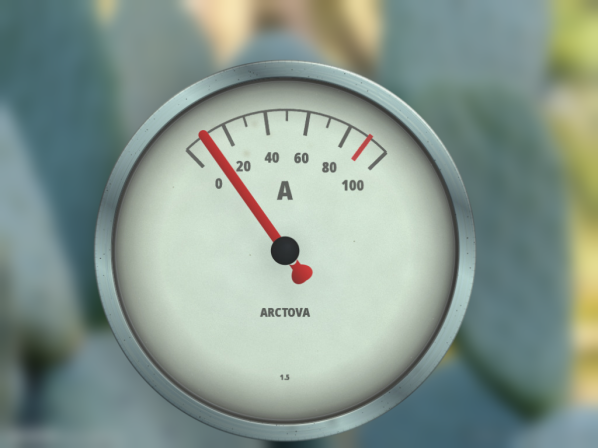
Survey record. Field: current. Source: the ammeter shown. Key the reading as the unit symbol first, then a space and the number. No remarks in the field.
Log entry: A 10
